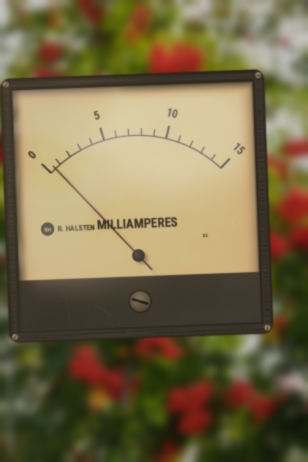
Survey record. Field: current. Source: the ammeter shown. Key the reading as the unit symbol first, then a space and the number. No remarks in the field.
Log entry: mA 0.5
